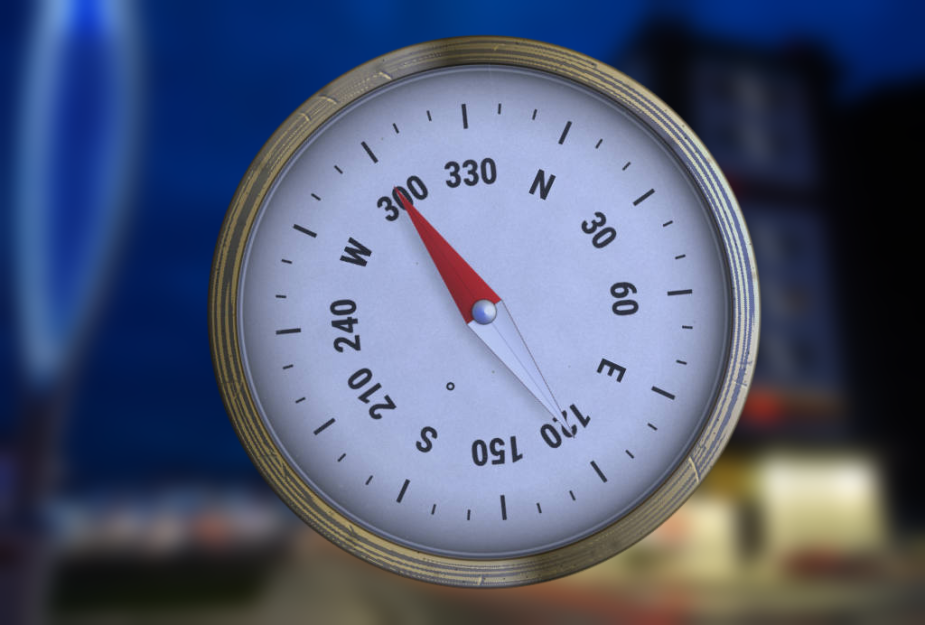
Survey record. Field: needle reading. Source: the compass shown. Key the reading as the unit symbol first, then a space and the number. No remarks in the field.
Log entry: ° 300
